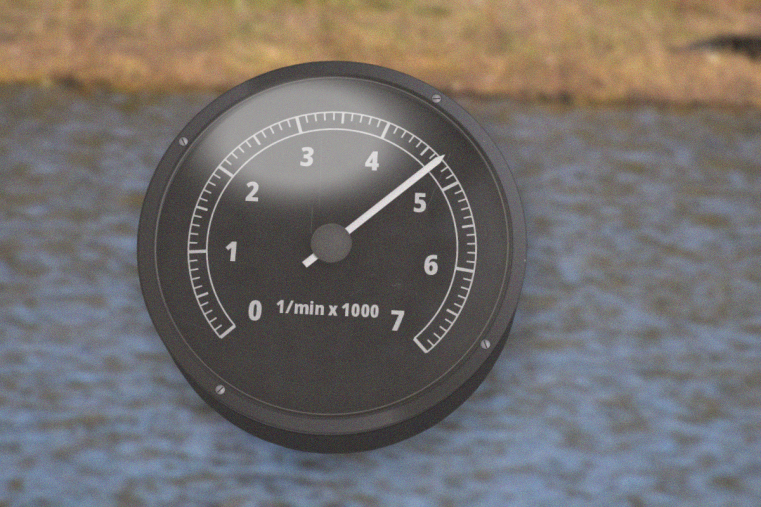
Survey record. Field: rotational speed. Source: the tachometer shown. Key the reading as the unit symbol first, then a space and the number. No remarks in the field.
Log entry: rpm 4700
